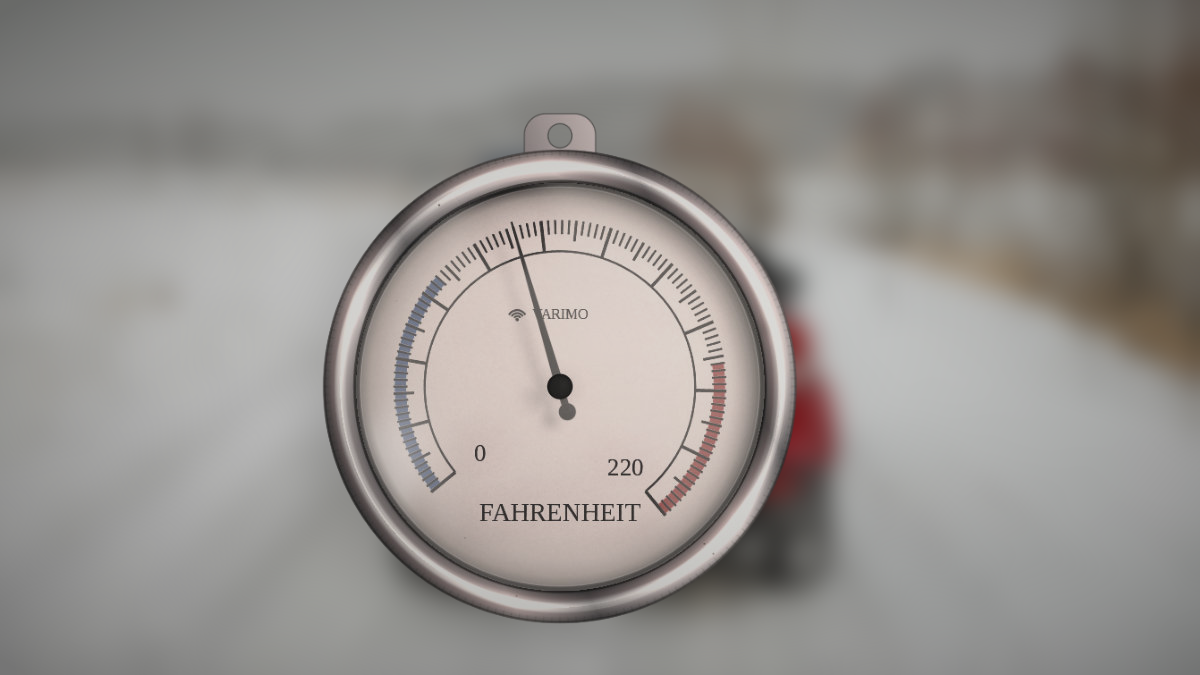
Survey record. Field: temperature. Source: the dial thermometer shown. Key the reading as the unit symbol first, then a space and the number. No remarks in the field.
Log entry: °F 92
